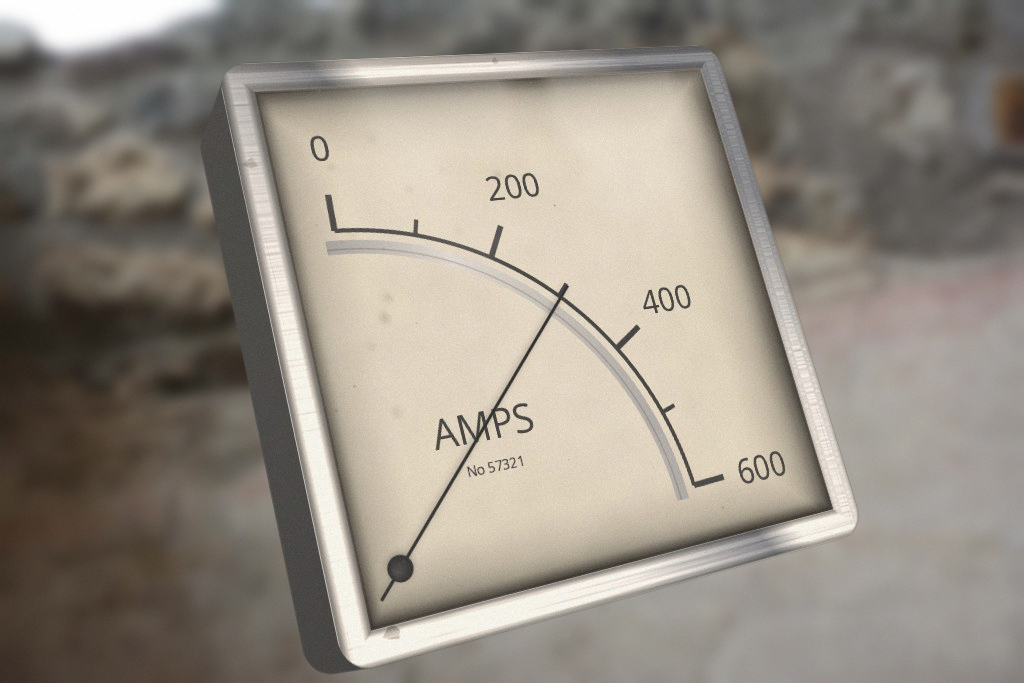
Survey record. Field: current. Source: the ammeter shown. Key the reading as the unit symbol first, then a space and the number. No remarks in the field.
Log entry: A 300
